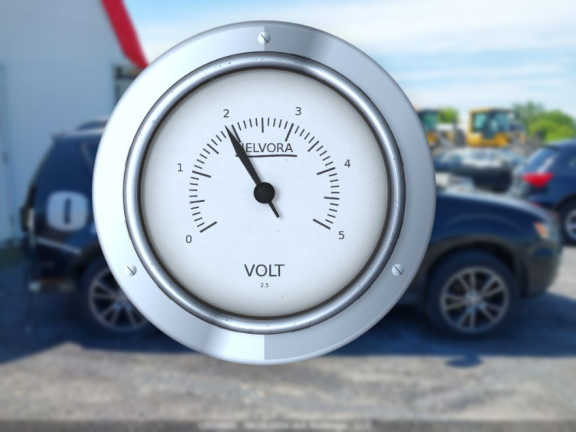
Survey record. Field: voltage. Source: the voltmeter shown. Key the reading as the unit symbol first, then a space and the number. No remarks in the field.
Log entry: V 1.9
